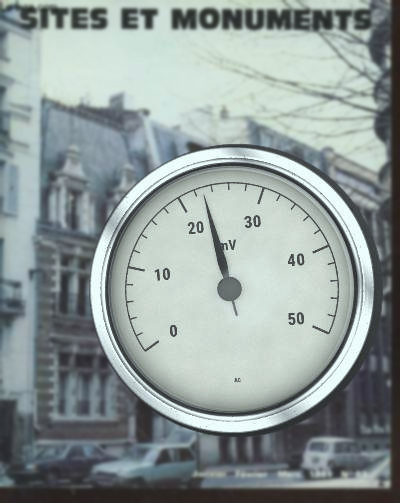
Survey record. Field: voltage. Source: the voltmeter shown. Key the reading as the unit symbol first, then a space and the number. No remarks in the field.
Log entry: mV 23
